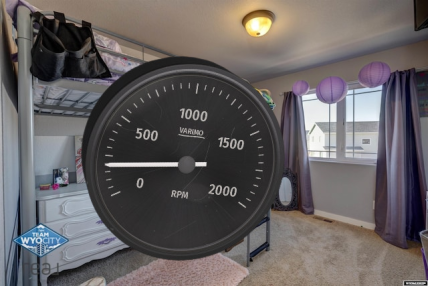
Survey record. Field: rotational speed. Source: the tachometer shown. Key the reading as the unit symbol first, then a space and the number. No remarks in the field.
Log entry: rpm 200
